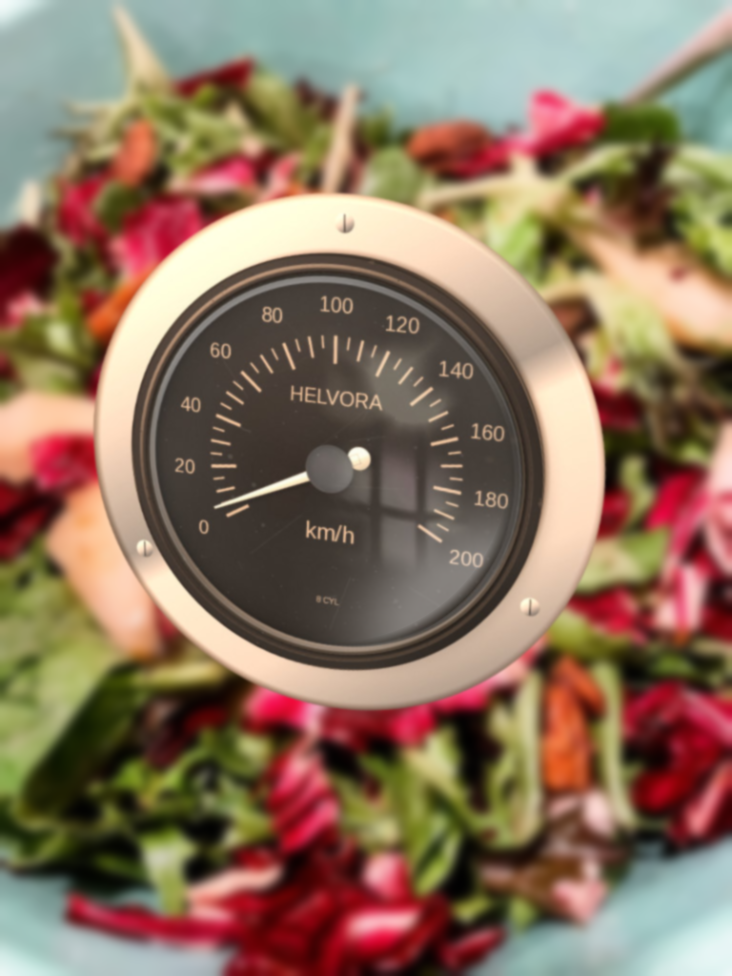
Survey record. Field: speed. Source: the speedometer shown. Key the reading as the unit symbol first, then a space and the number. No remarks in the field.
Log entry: km/h 5
